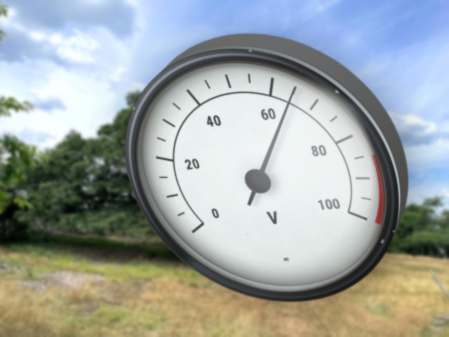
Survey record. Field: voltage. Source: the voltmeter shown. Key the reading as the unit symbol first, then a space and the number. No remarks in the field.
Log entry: V 65
